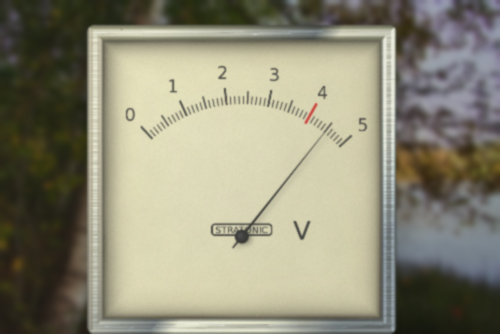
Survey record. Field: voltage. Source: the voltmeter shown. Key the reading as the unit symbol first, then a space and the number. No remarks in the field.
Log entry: V 4.5
